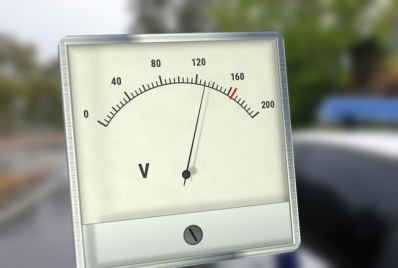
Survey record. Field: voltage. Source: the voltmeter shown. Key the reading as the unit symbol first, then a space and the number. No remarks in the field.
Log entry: V 130
